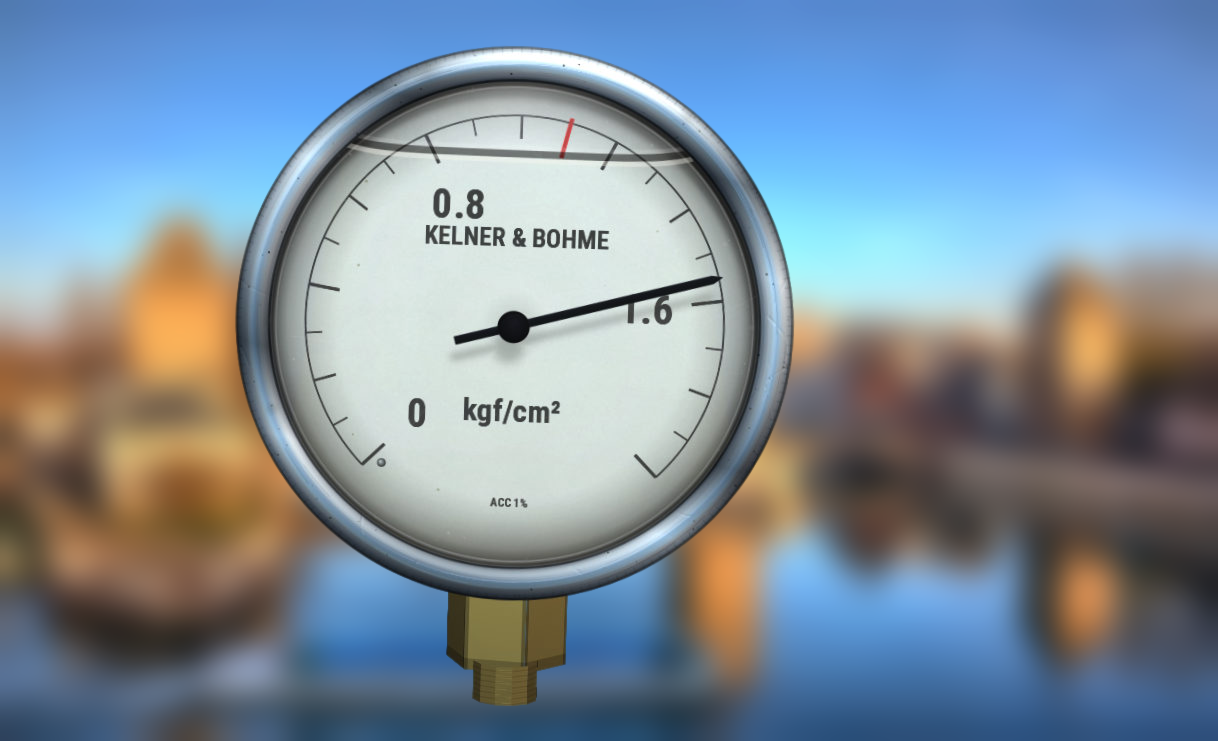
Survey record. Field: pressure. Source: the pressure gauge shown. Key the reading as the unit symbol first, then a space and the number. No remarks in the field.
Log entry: kg/cm² 1.55
